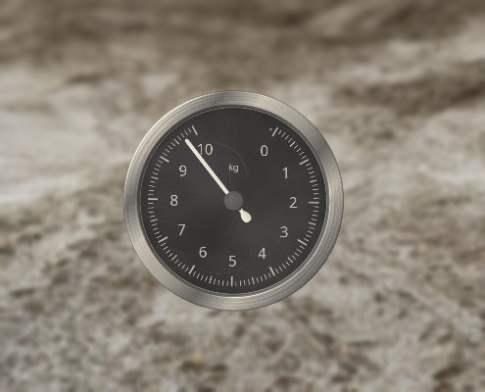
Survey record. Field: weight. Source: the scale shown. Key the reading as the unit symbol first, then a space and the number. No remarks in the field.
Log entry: kg 9.7
